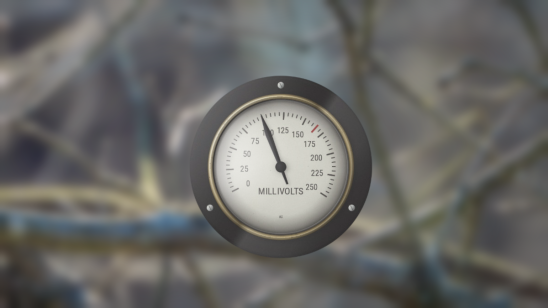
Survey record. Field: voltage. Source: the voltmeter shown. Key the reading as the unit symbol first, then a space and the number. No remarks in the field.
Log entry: mV 100
